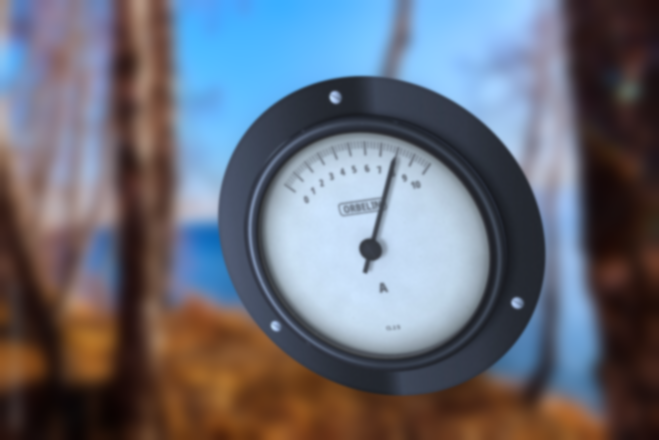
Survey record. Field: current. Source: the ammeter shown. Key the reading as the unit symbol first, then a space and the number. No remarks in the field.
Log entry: A 8
